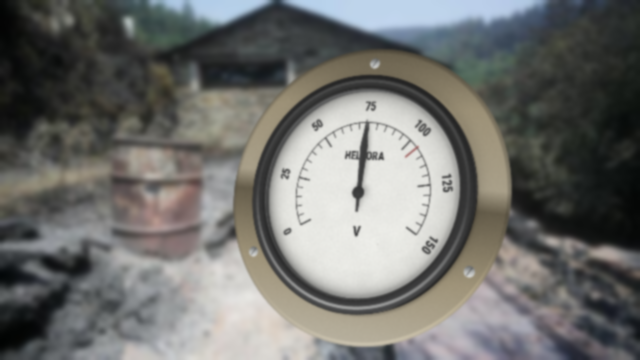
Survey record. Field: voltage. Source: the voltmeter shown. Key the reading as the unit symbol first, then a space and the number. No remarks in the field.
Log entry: V 75
